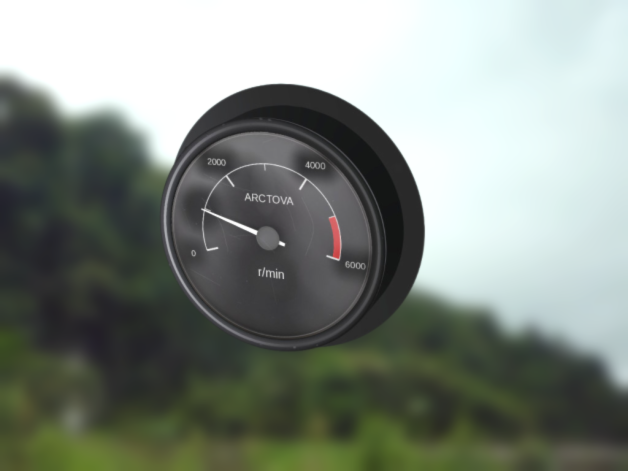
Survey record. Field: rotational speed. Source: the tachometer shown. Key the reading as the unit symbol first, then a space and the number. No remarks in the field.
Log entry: rpm 1000
